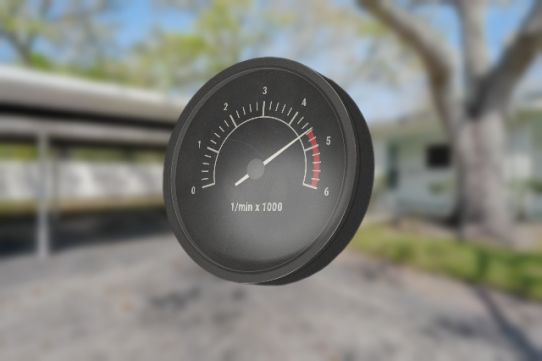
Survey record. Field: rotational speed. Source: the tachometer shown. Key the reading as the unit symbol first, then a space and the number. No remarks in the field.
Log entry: rpm 4600
